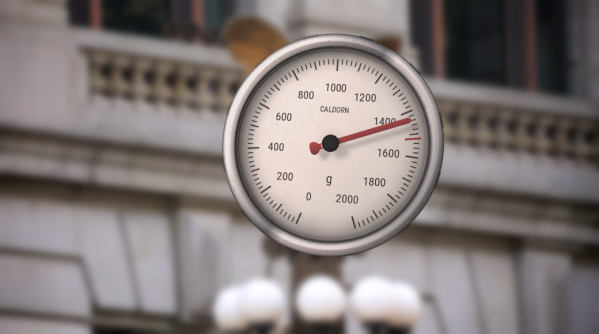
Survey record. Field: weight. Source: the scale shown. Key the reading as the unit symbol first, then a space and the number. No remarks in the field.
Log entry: g 1440
